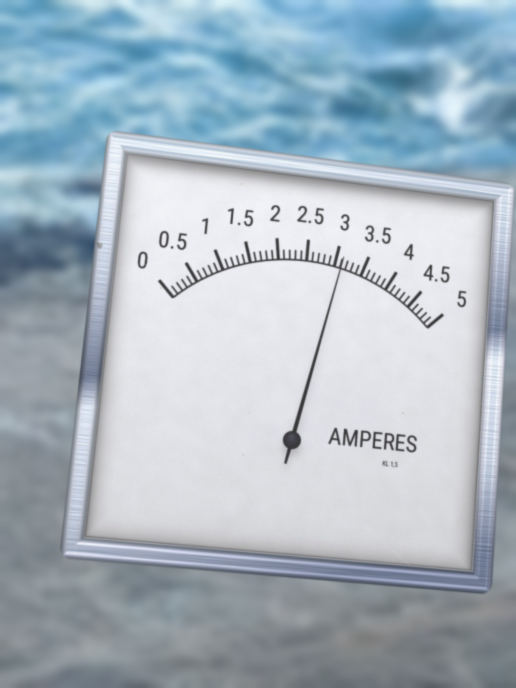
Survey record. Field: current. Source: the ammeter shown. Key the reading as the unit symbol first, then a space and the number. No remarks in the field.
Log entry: A 3.1
